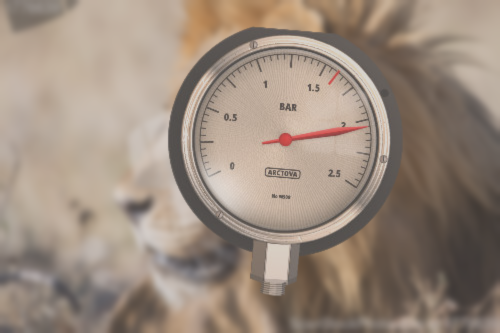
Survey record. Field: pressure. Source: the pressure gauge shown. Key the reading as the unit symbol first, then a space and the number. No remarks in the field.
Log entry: bar 2.05
